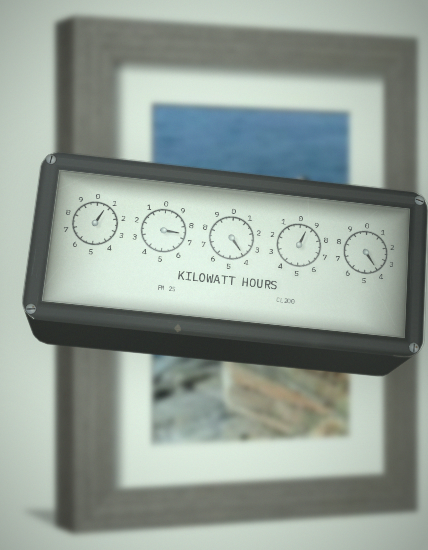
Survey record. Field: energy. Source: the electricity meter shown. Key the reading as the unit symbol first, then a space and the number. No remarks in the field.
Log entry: kWh 7394
